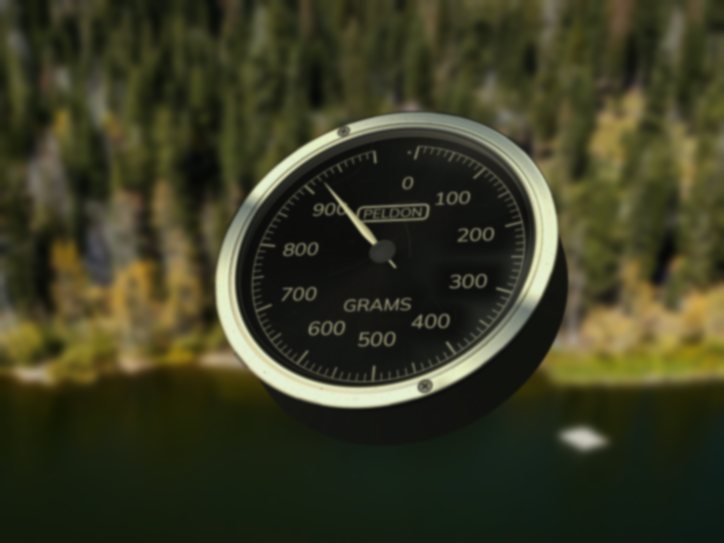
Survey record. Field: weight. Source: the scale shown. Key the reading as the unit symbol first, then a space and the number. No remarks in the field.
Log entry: g 920
